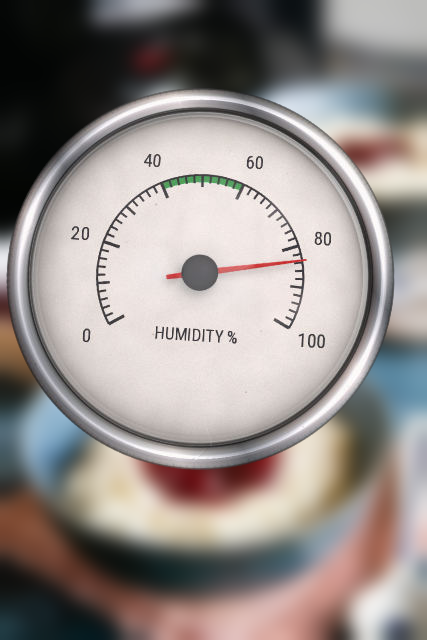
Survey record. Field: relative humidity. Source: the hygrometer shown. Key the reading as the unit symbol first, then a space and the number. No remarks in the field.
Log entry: % 84
